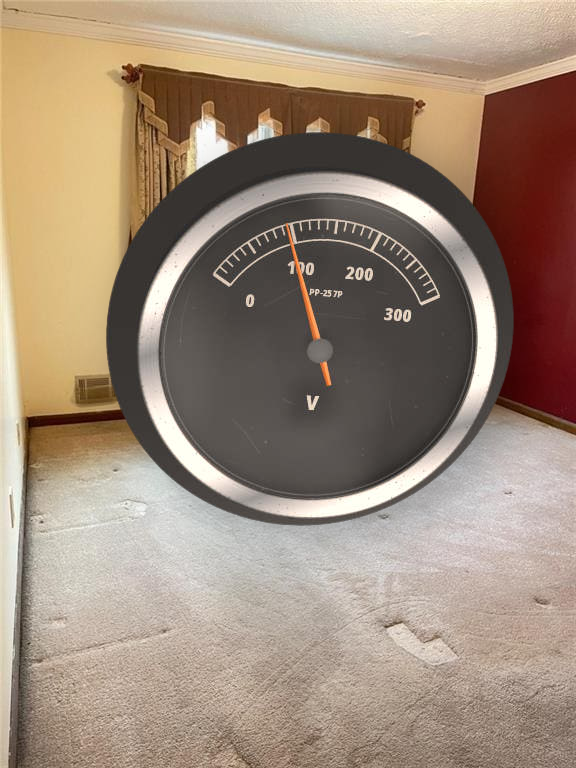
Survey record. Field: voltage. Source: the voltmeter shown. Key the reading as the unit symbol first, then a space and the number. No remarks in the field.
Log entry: V 95
